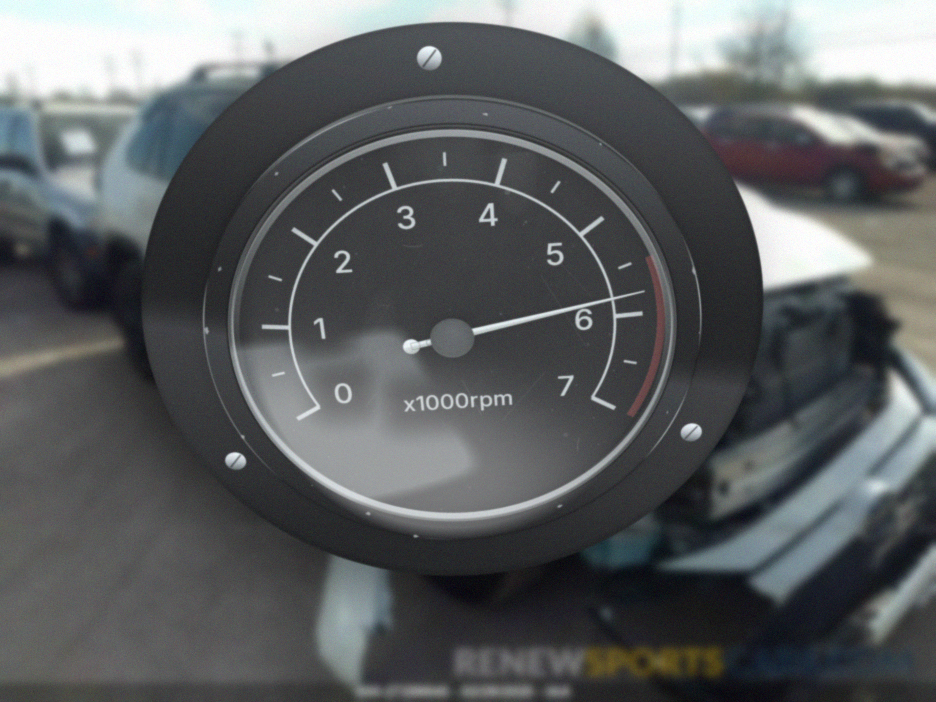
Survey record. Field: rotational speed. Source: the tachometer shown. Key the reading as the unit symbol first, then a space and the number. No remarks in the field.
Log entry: rpm 5750
